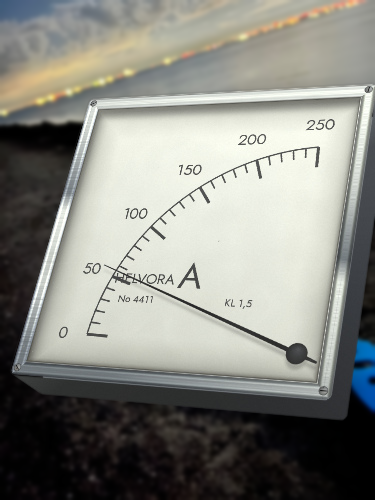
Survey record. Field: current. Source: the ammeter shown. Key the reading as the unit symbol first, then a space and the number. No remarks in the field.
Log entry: A 55
